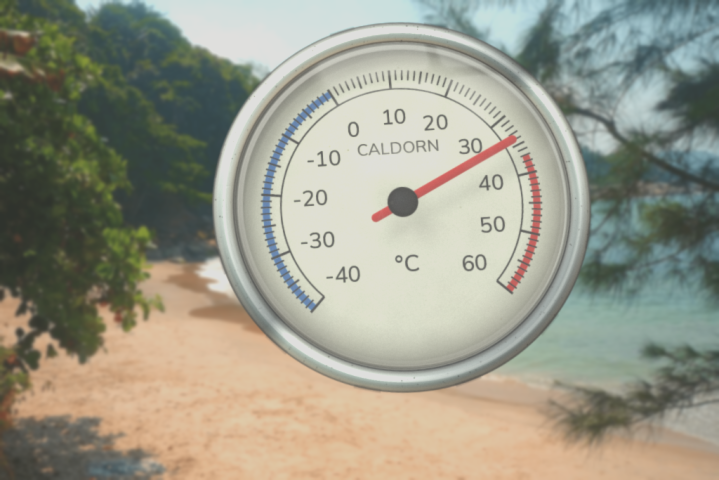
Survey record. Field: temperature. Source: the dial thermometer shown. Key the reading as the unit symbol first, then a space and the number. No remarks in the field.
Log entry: °C 34
